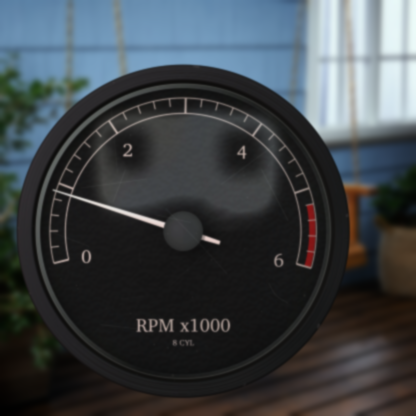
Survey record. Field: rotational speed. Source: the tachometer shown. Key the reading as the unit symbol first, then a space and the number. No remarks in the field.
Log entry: rpm 900
